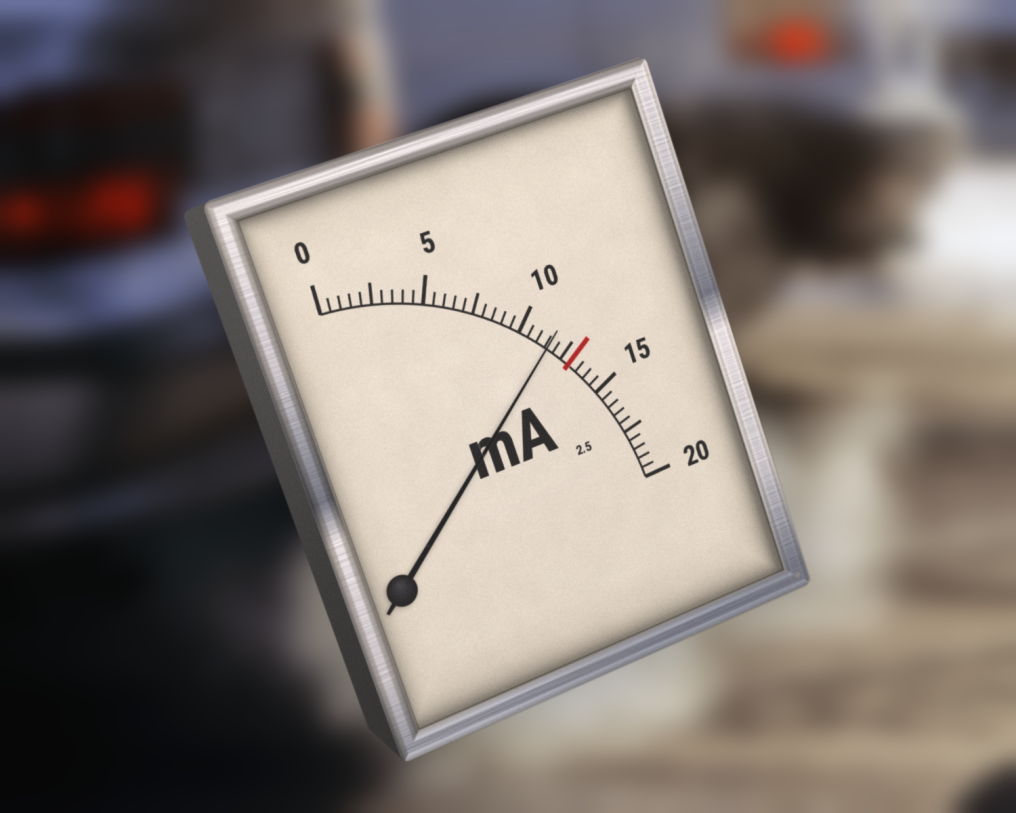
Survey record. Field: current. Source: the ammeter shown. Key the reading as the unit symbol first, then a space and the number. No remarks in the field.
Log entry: mA 11.5
